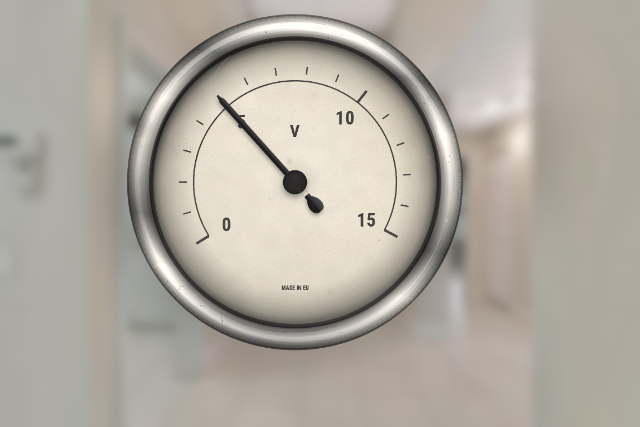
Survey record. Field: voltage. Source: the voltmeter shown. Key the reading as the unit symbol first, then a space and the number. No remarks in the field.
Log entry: V 5
